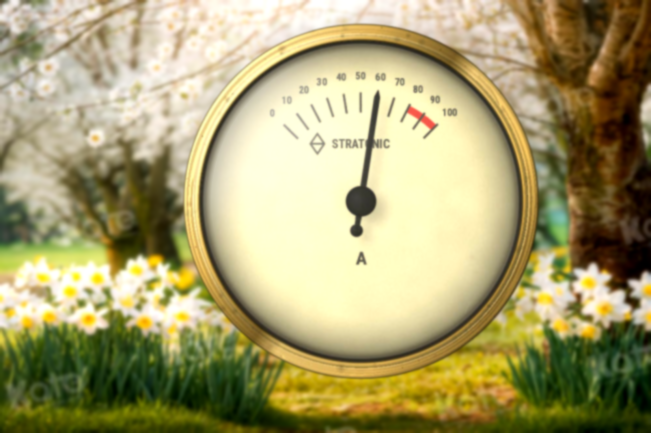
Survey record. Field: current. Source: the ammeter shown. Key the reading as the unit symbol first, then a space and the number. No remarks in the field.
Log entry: A 60
